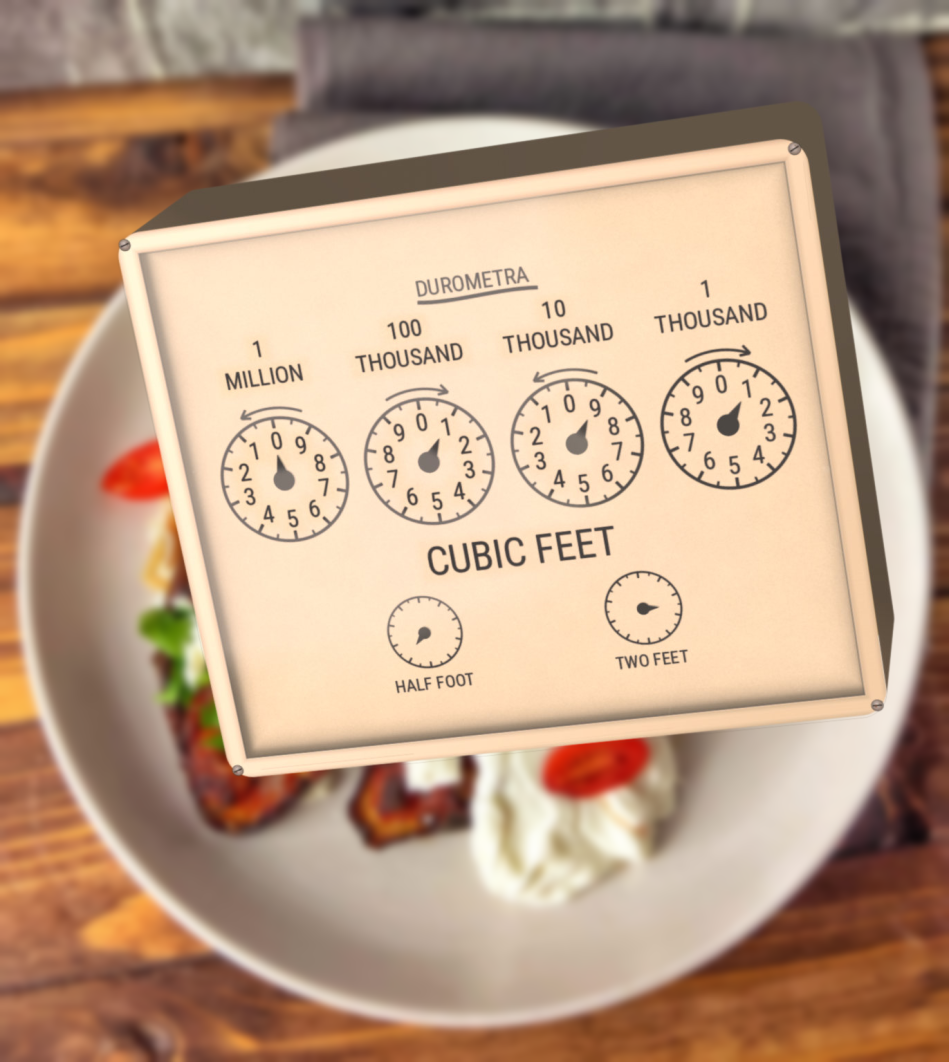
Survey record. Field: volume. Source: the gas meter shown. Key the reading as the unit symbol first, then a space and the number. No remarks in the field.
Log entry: ft³ 9100
